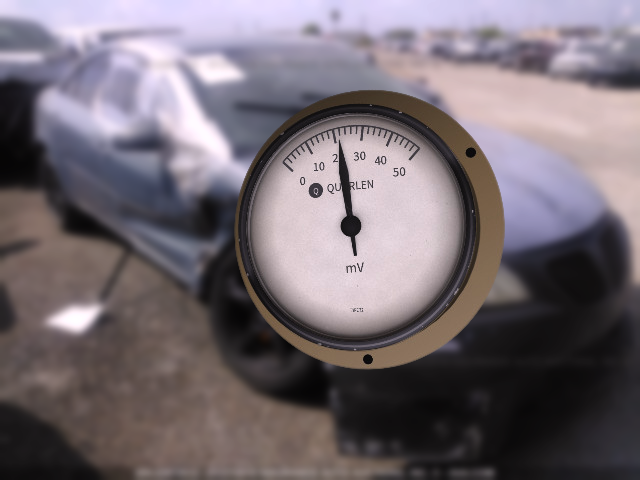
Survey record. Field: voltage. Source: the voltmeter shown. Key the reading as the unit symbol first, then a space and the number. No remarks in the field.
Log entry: mV 22
